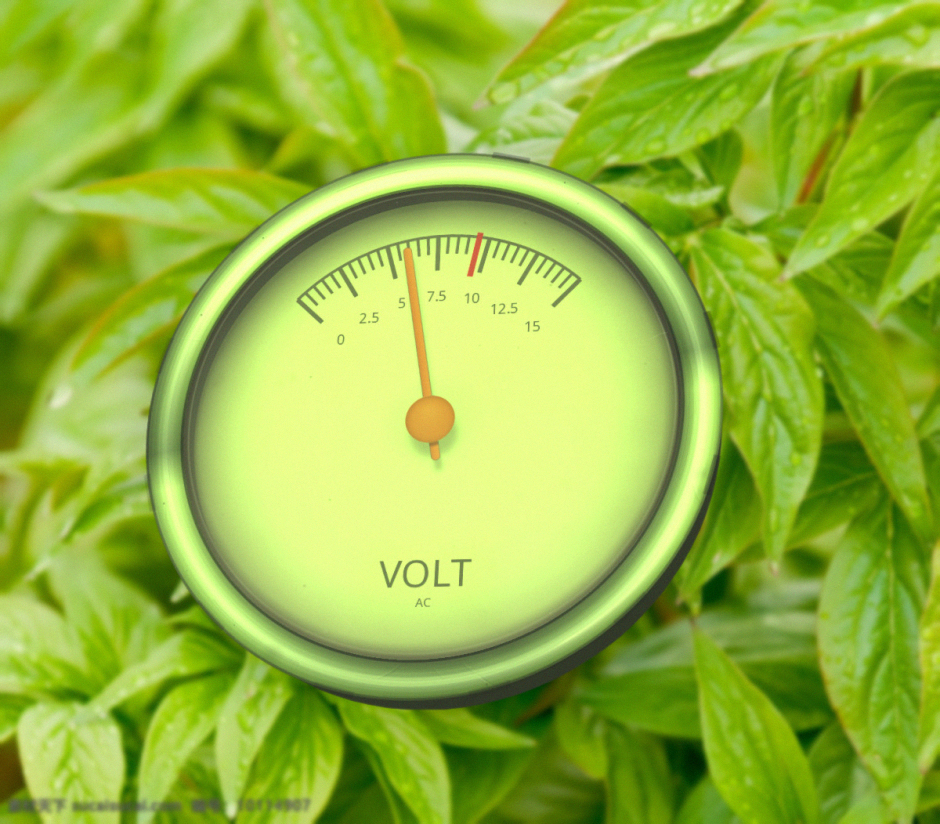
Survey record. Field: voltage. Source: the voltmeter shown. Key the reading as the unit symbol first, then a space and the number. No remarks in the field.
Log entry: V 6
